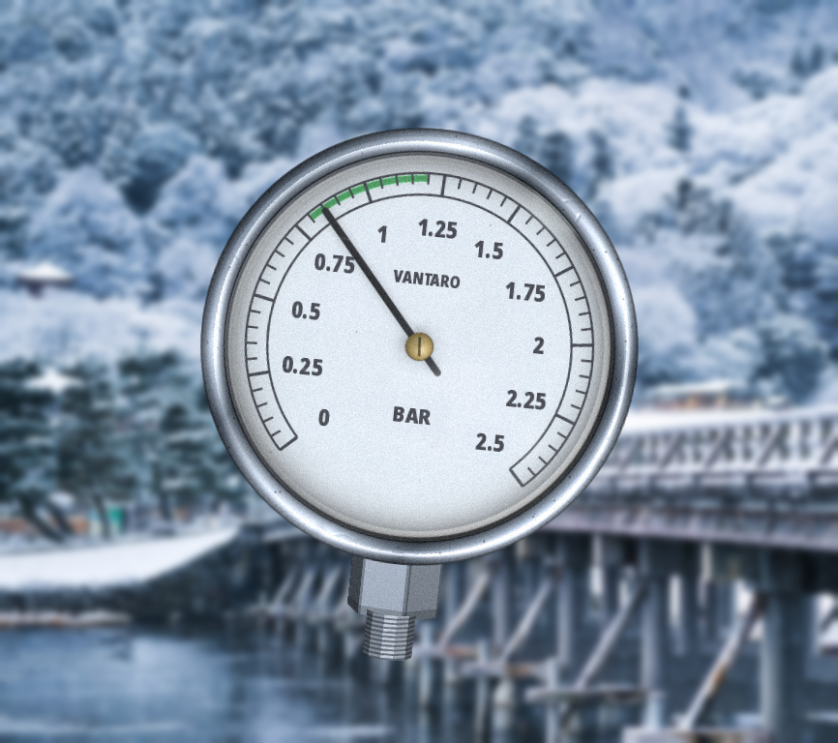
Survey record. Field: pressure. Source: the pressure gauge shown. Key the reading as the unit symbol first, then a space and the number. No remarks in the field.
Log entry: bar 0.85
